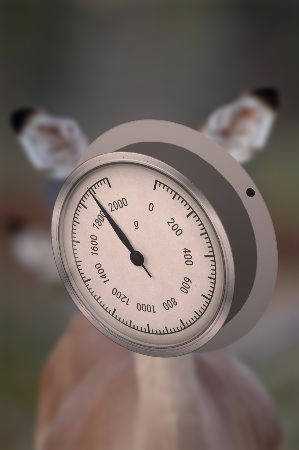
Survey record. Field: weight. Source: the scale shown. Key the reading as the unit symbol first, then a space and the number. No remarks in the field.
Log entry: g 1900
